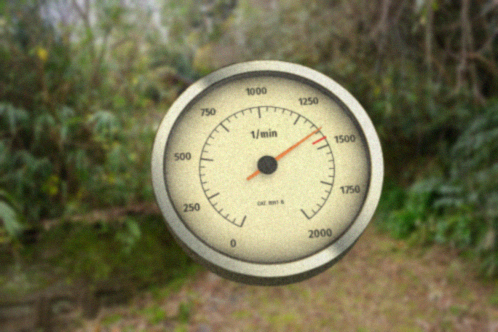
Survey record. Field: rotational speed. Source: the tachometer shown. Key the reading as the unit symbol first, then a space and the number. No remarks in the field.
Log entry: rpm 1400
